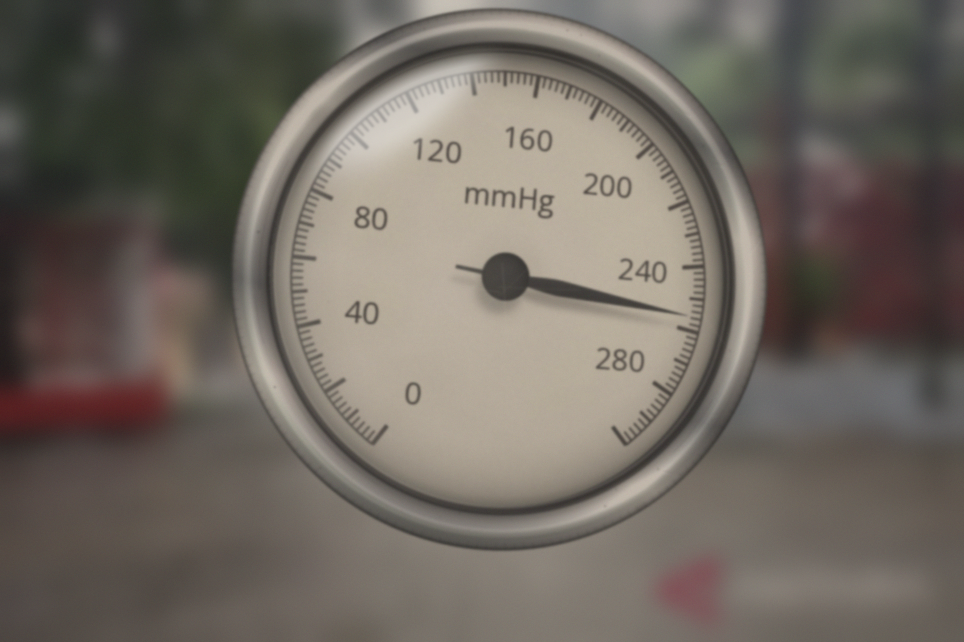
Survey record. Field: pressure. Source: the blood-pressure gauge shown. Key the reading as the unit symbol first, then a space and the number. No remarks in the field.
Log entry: mmHg 256
